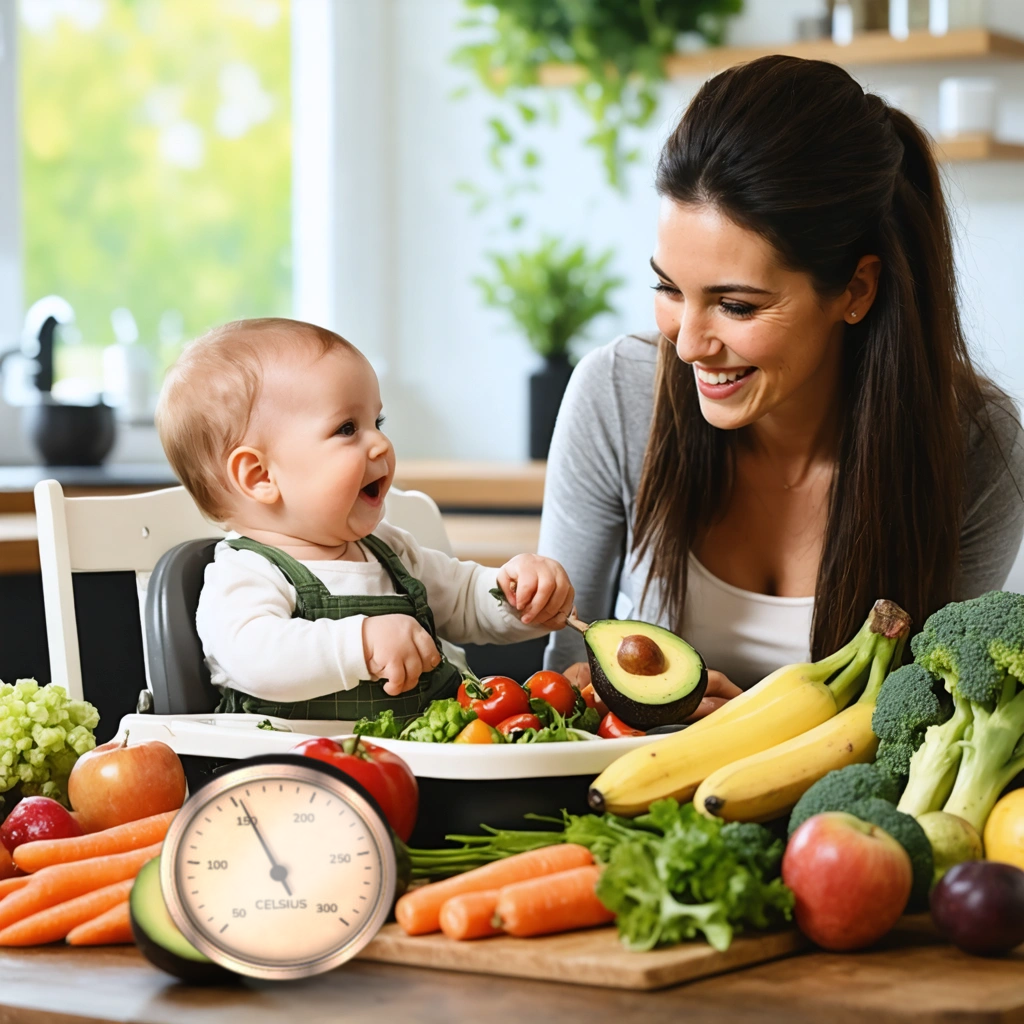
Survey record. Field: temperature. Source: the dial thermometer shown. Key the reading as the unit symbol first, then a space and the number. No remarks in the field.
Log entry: °C 155
